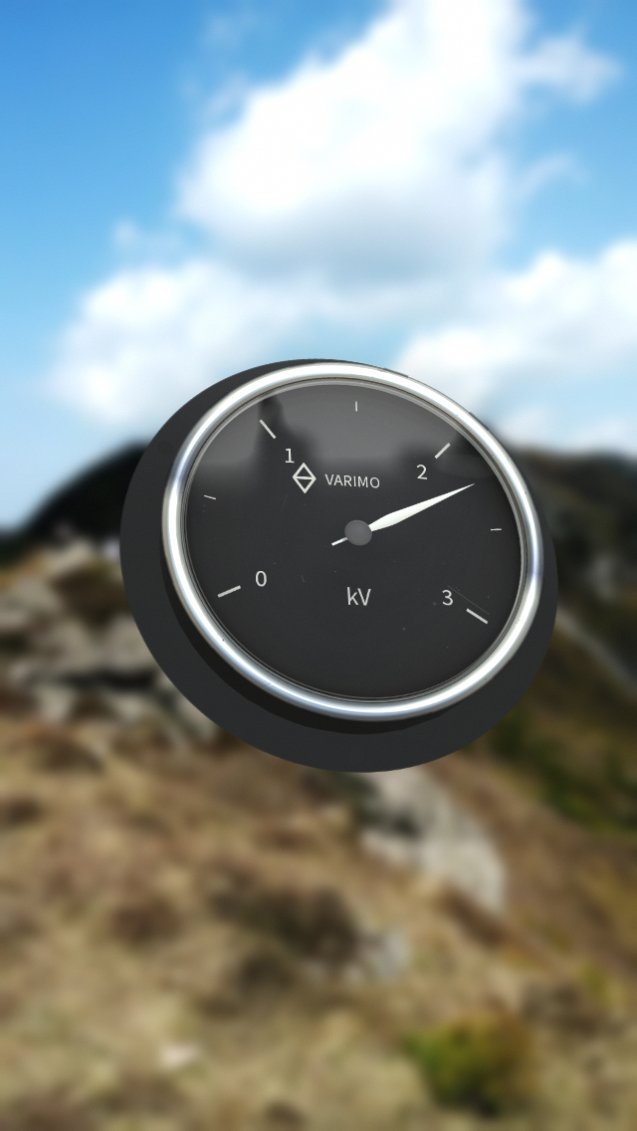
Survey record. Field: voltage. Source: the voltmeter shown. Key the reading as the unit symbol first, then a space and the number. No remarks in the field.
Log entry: kV 2.25
